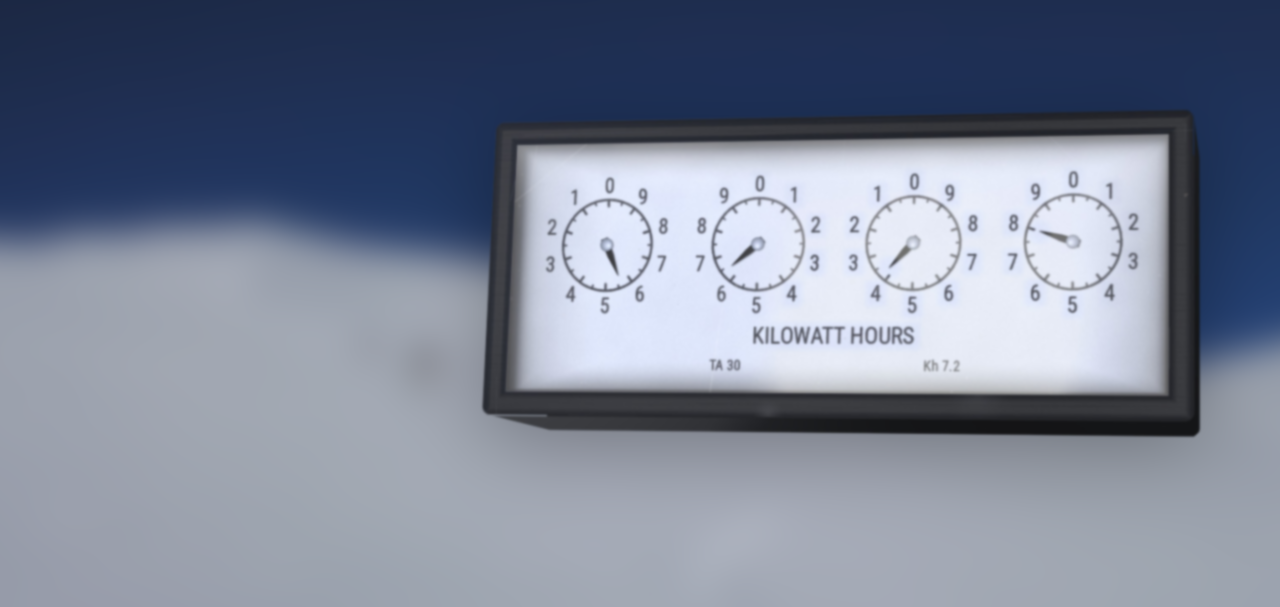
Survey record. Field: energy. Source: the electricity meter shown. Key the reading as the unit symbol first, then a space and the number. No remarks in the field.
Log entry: kWh 5638
